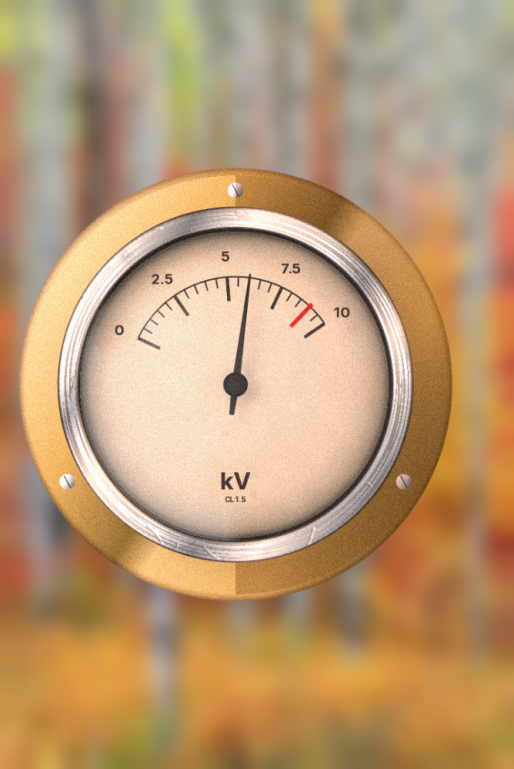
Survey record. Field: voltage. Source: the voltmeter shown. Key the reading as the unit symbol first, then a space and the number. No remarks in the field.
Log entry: kV 6
